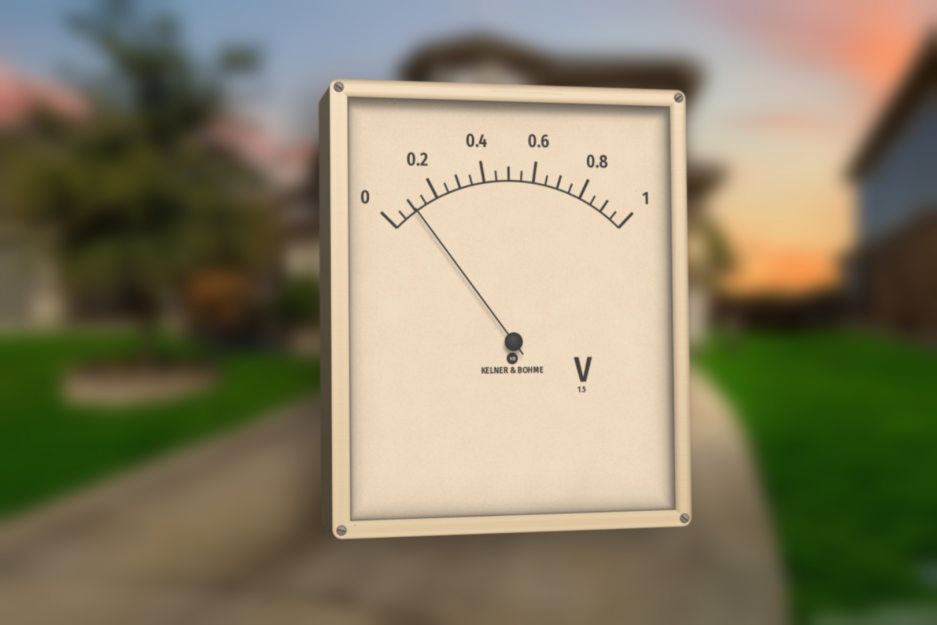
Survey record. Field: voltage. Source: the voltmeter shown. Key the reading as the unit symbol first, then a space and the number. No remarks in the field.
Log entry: V 0.1
